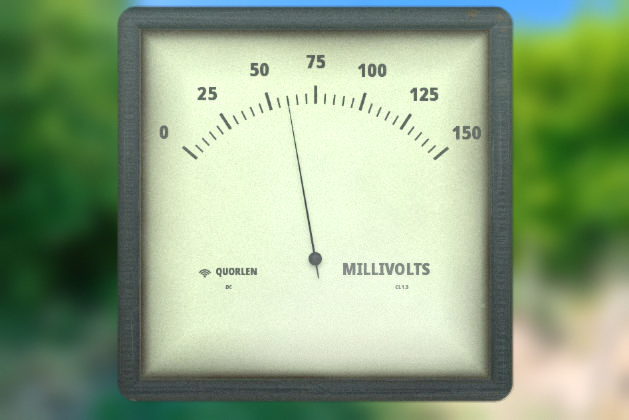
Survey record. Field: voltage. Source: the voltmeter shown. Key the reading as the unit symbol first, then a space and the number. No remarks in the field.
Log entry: mV 60
